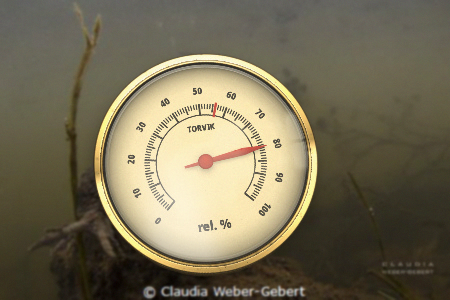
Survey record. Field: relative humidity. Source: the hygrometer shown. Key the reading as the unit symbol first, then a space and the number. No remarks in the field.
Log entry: % 80
